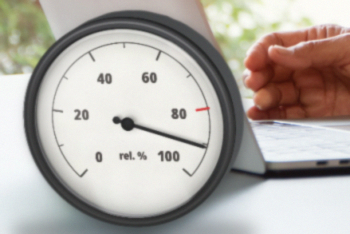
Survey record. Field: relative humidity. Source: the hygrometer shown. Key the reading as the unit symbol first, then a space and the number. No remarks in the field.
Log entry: % 90
